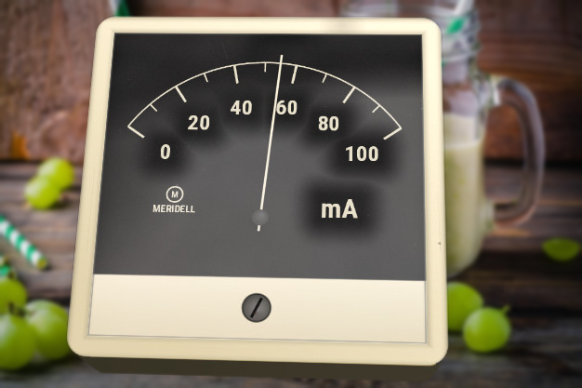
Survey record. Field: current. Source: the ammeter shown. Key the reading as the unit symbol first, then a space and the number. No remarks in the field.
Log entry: mA 55
